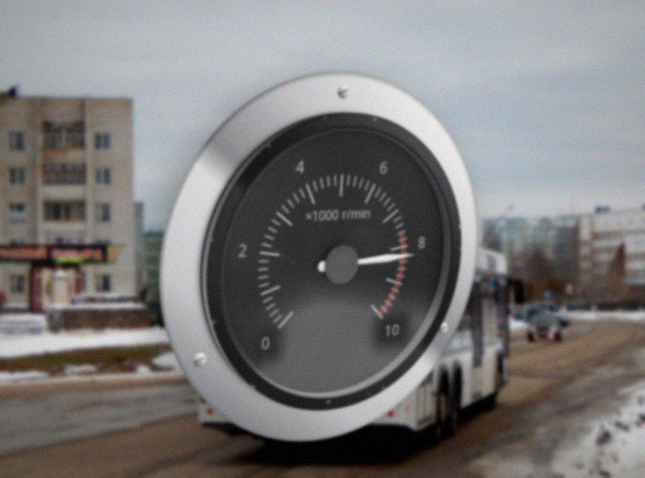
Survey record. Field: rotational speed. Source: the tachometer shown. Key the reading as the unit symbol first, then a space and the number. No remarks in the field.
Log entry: rpm 8200
